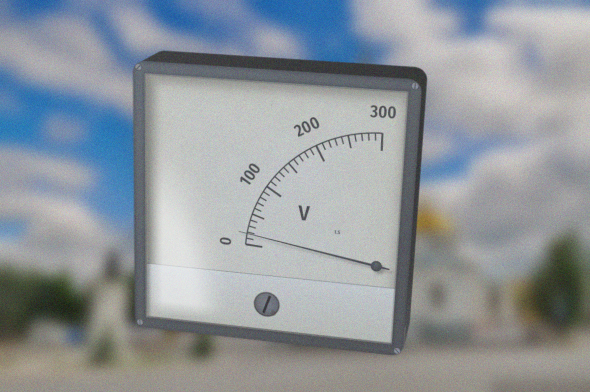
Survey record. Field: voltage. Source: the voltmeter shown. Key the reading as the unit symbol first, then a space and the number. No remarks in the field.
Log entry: V 20
